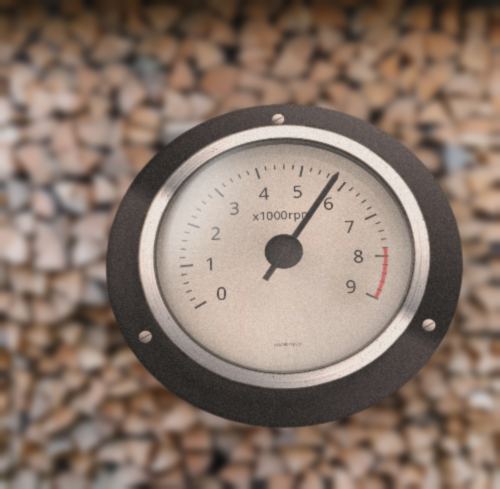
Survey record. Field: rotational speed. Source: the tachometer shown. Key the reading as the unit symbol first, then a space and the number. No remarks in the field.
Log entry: rpm 5800
